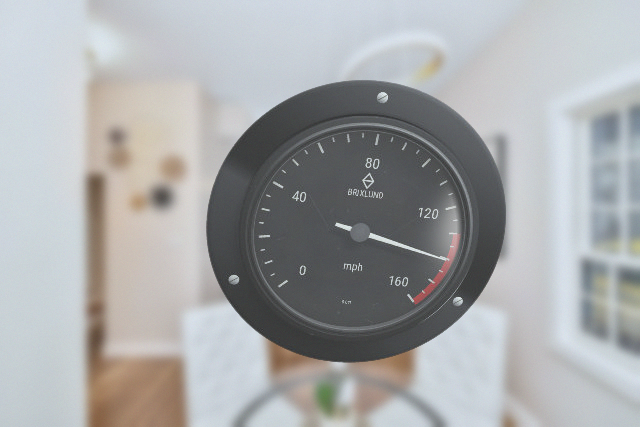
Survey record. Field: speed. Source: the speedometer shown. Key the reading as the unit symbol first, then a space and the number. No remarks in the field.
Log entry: mph 140
